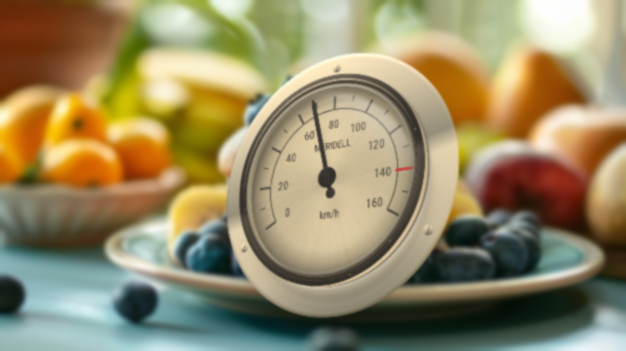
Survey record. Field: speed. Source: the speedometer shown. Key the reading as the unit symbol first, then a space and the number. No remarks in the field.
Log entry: km/h 70
